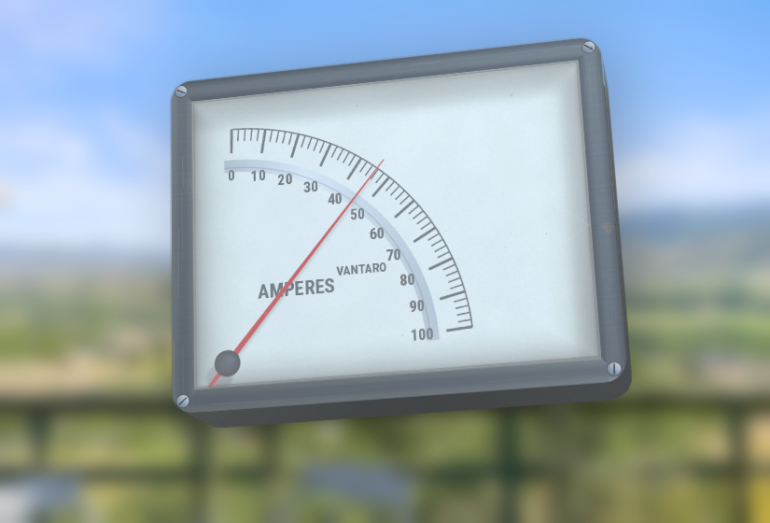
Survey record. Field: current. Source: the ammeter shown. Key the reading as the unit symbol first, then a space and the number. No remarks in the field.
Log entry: A 46
